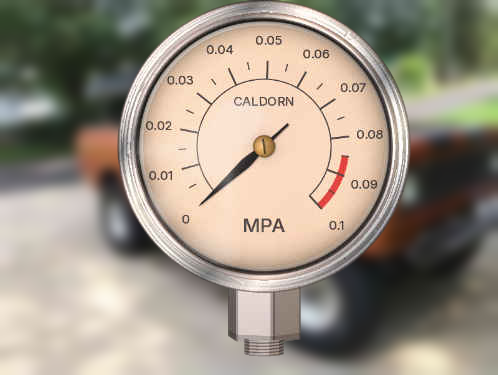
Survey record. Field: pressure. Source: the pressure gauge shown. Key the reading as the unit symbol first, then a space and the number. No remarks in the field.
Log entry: MPa 0
